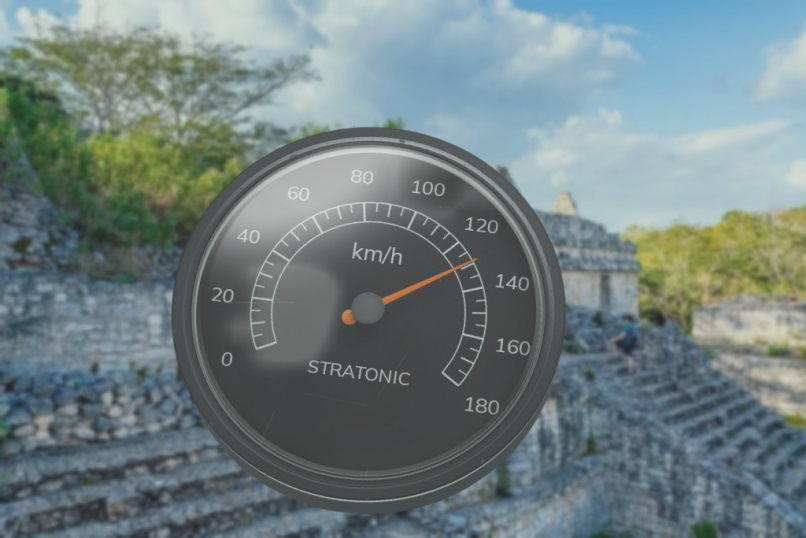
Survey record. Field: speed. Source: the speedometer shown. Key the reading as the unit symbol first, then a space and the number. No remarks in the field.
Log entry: km/h 130
